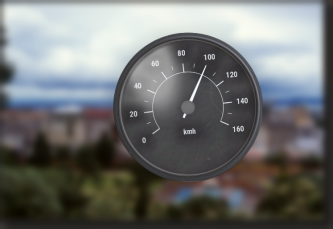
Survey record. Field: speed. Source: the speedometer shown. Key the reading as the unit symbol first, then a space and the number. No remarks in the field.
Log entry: km/h 100
